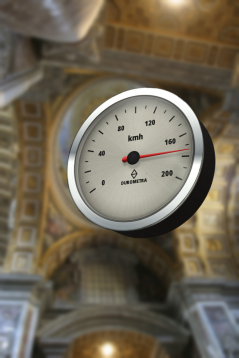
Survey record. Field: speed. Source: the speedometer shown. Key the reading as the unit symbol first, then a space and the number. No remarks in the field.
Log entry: km/h 175
